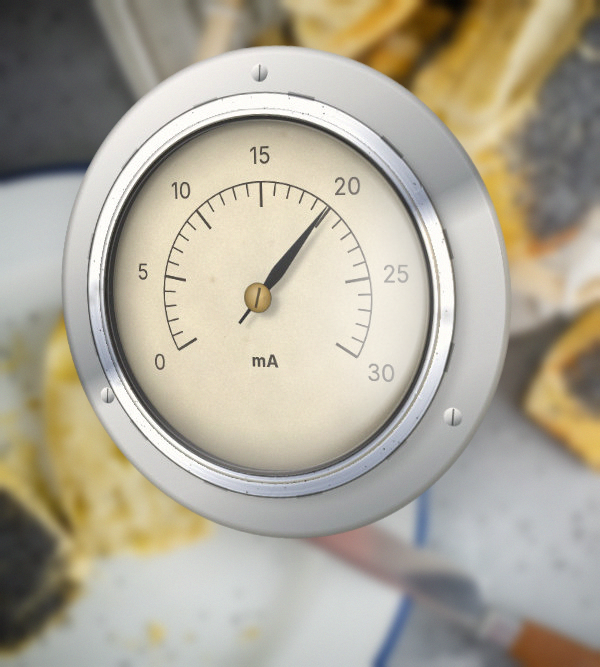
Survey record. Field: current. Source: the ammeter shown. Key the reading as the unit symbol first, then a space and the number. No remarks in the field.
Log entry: mA 20
